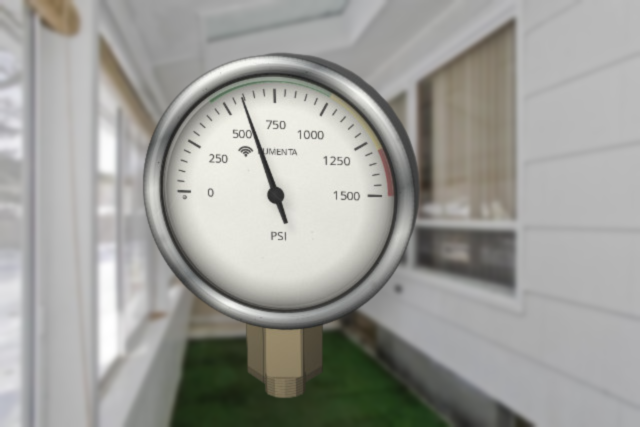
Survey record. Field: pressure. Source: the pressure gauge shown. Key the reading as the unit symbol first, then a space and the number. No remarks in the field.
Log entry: psi 600
